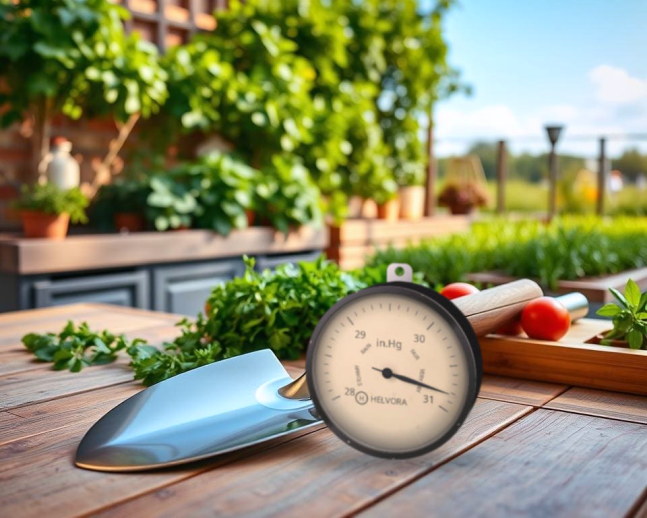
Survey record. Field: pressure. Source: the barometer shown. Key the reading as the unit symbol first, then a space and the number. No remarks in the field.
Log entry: inHg 30.8
